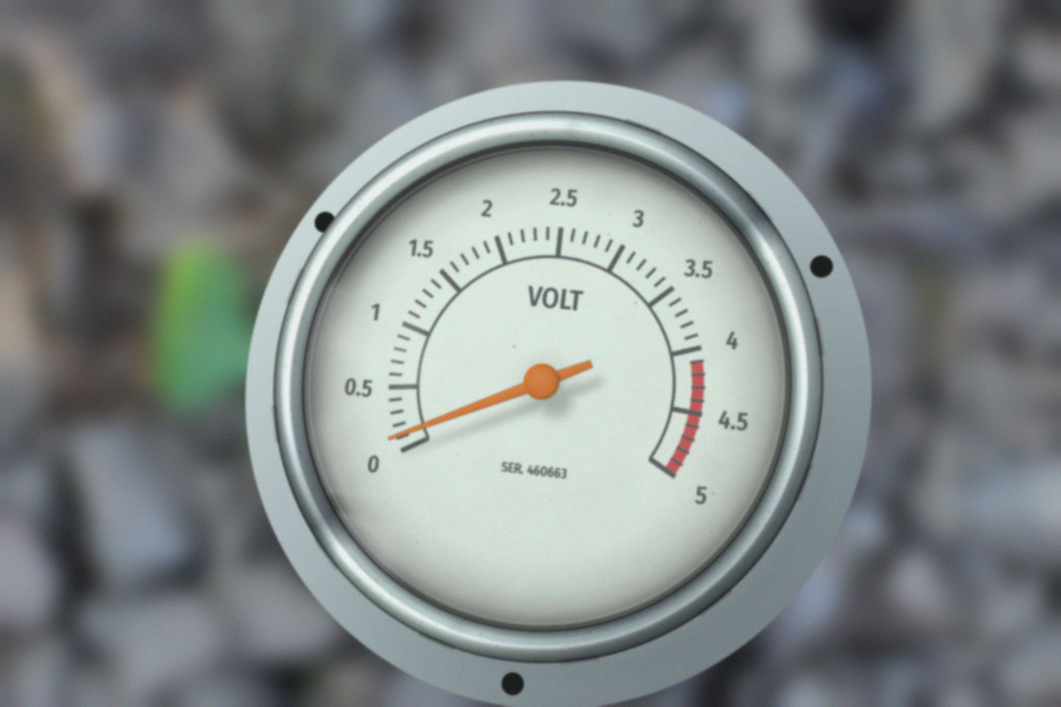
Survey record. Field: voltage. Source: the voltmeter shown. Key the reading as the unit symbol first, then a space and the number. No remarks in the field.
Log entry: V 0.1
